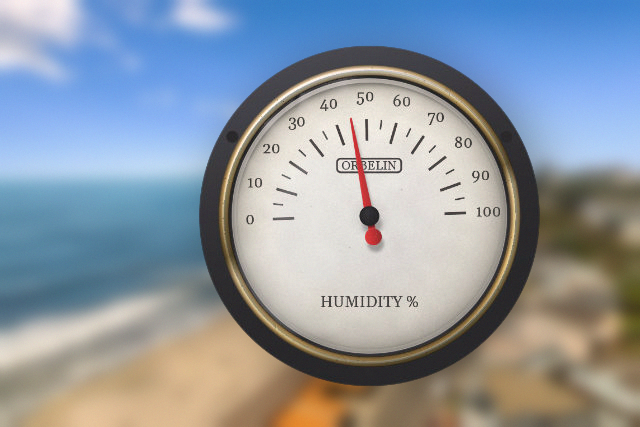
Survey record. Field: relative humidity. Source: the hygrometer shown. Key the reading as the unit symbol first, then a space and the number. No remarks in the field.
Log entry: % 45
